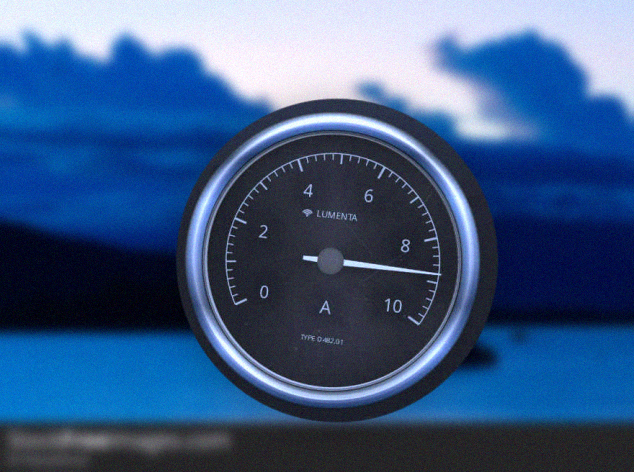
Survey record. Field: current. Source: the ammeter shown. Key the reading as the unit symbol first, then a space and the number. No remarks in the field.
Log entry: A 8.8
